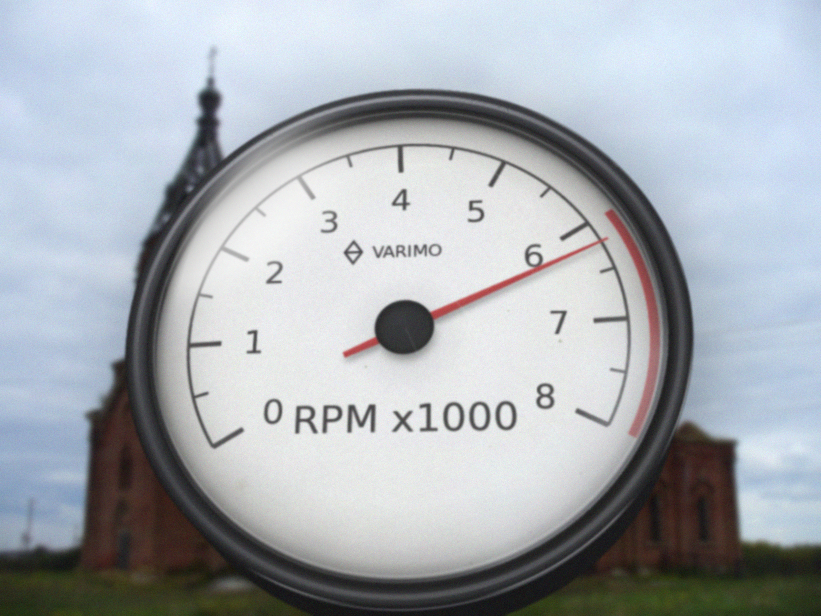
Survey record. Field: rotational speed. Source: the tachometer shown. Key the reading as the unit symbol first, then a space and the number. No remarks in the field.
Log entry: rpm 6250
